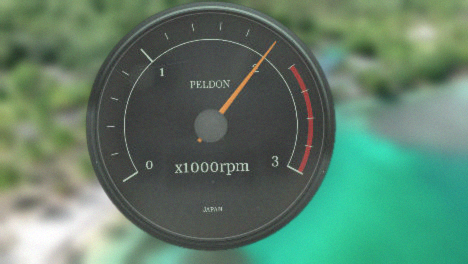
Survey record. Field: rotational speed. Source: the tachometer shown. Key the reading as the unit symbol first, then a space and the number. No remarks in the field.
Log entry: rpm 2000
